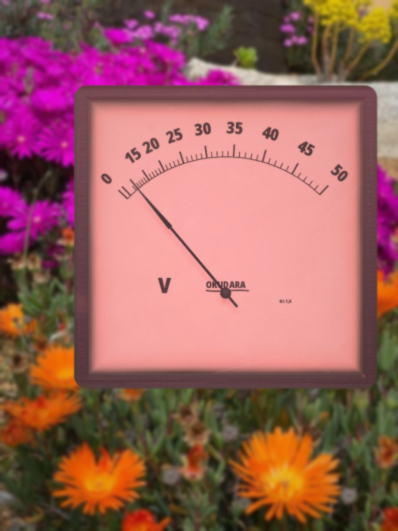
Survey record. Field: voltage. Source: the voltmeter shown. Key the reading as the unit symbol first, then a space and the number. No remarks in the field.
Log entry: V 10
